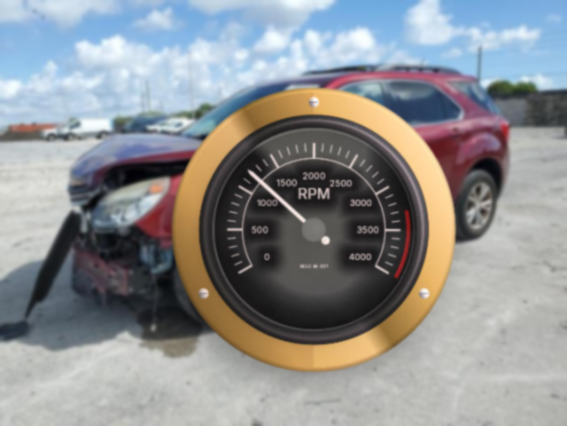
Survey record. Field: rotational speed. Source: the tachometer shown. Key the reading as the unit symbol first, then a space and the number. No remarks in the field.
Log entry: rpm 1200
